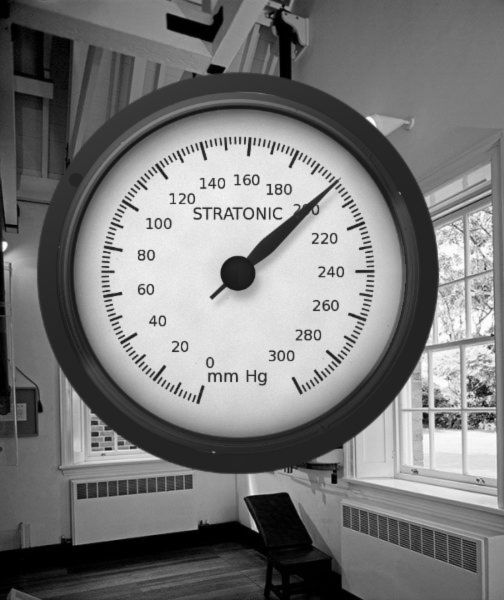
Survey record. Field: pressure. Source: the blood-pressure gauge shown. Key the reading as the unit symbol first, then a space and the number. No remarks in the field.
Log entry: mmHg 200
